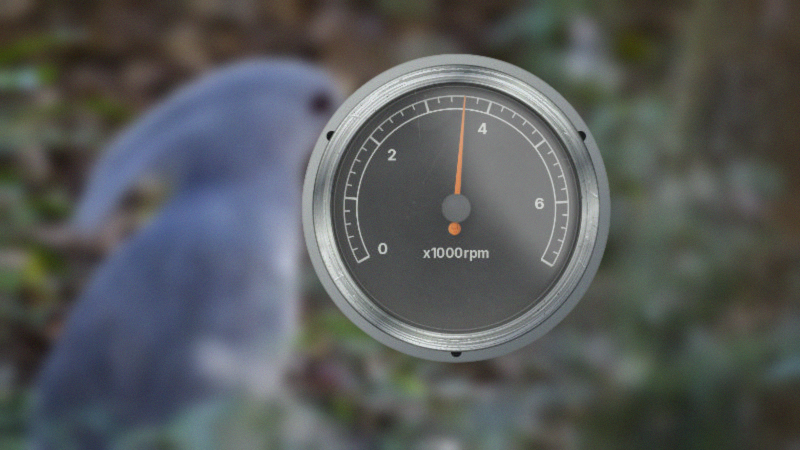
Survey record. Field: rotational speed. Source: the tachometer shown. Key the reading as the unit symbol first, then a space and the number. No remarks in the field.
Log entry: rpm 3600
